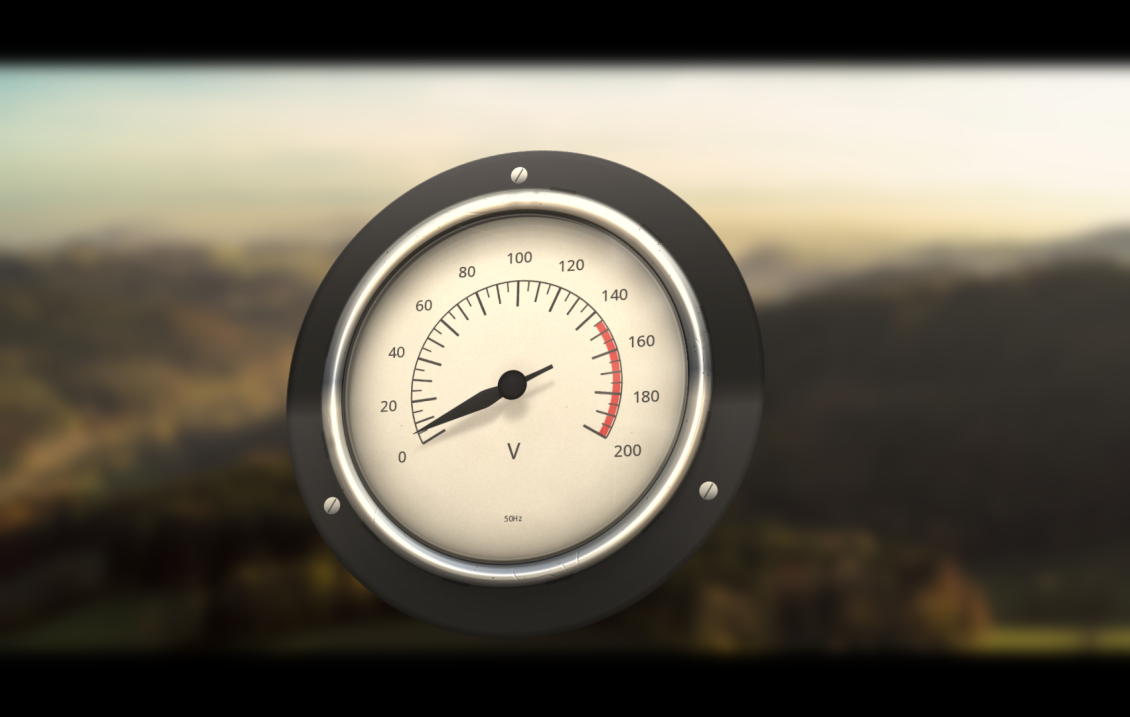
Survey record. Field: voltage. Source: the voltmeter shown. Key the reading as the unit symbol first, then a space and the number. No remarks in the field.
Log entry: V 5
